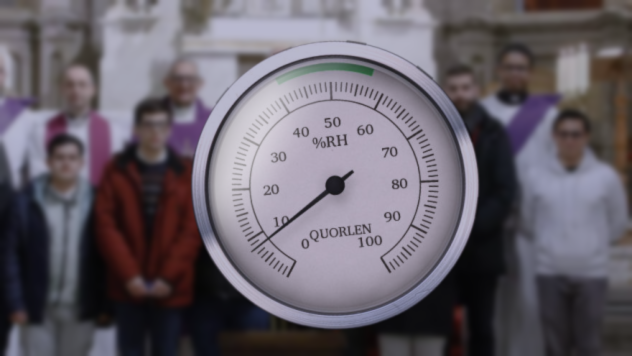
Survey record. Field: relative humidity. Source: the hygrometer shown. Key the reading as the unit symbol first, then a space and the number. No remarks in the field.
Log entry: % 8
